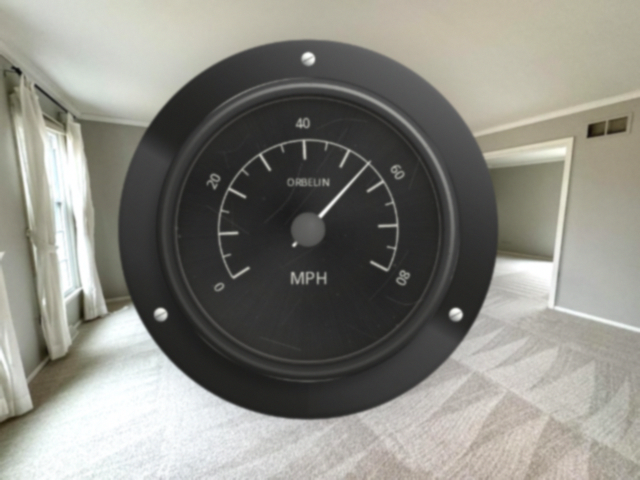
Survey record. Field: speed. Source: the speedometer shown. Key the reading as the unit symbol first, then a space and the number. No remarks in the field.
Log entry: mph 55
